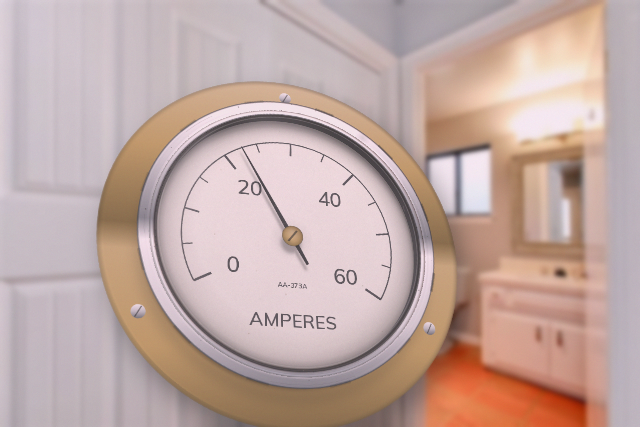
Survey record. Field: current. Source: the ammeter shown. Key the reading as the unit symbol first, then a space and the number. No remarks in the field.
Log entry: A 22.5
